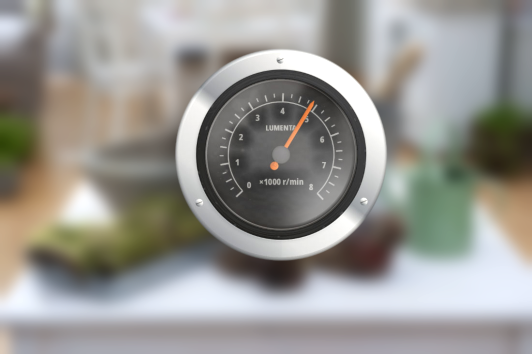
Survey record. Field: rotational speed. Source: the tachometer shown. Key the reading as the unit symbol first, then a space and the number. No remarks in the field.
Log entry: rpm 4875
